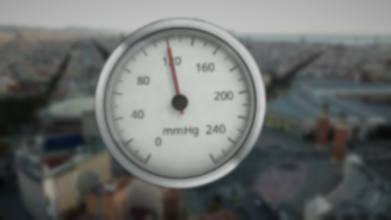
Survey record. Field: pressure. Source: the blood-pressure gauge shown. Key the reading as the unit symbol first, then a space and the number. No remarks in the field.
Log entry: mmHg 120
